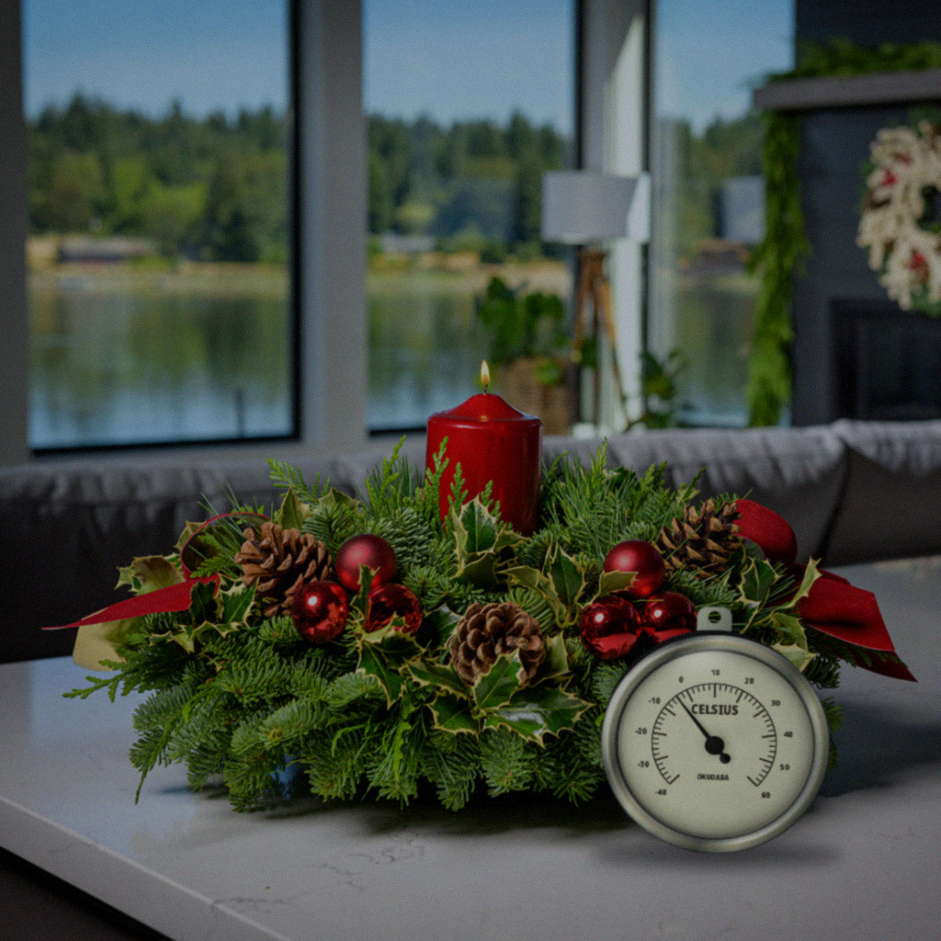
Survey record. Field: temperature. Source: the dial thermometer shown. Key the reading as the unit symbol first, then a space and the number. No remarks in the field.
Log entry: °C -4
